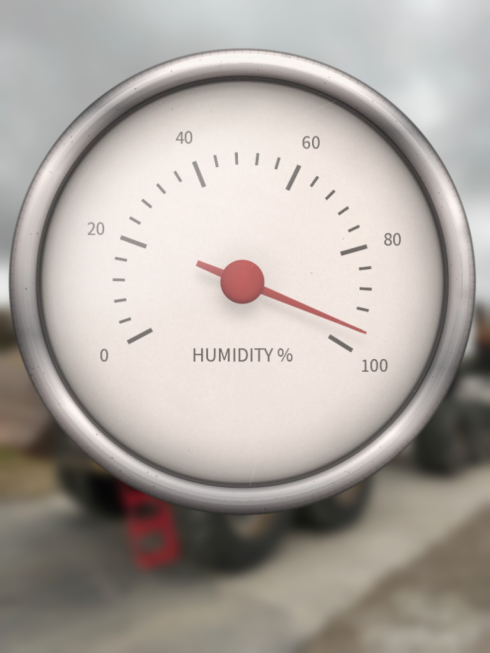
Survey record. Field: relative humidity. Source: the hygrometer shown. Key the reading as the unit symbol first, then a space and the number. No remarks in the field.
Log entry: % 96
